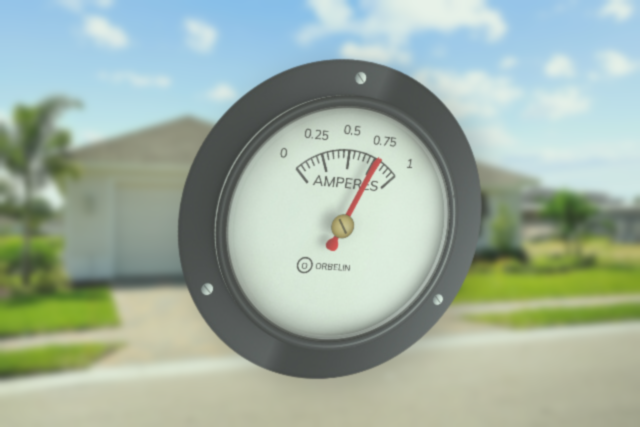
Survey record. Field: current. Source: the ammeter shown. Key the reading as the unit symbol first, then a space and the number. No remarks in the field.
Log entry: A 0.75
